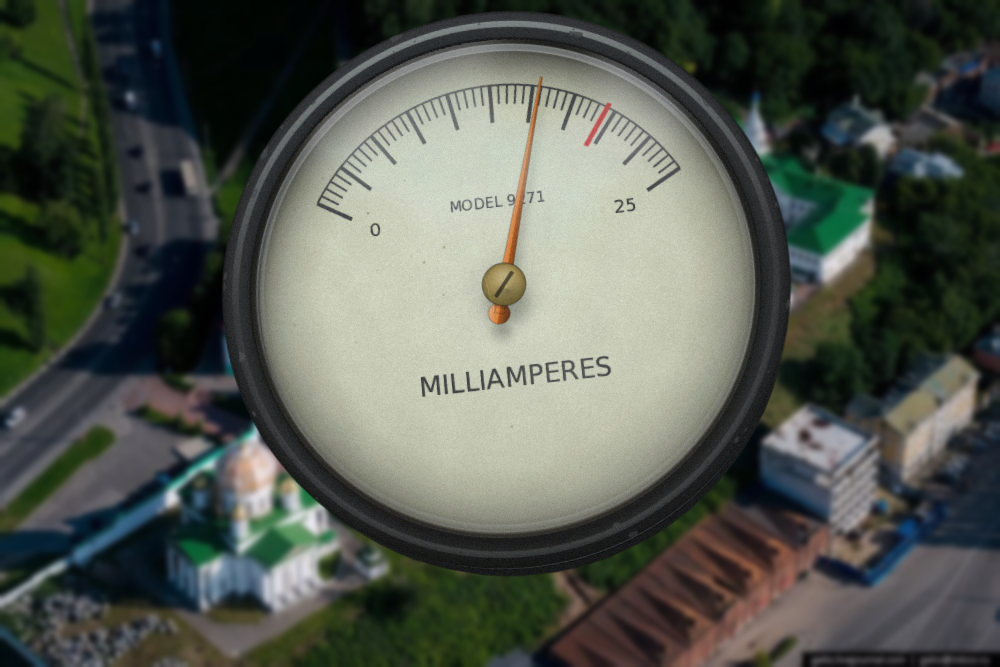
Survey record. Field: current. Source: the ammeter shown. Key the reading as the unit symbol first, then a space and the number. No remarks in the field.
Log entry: mA 15.5
